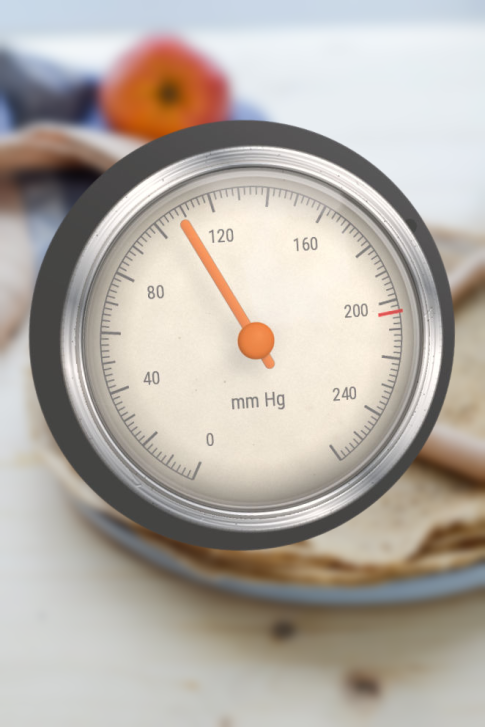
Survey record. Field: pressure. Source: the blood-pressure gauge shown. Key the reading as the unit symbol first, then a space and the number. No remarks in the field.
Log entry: mmHg 108
